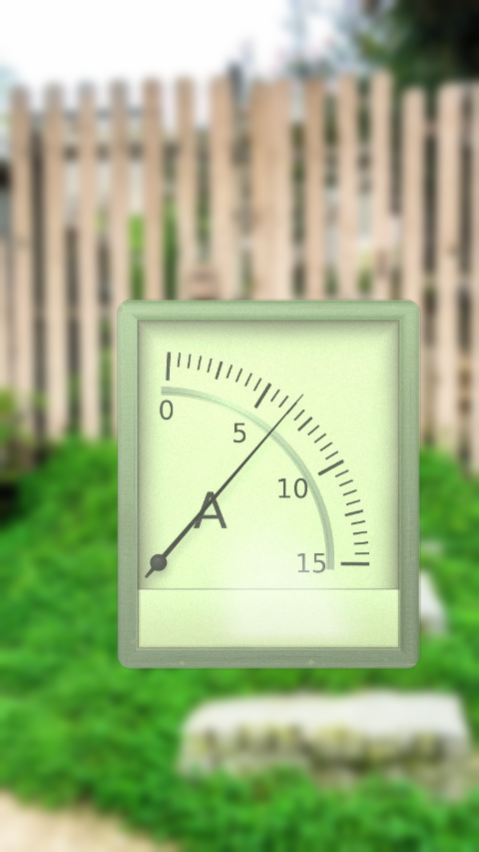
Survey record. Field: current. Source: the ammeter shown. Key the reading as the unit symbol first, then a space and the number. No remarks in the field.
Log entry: A 6.5
